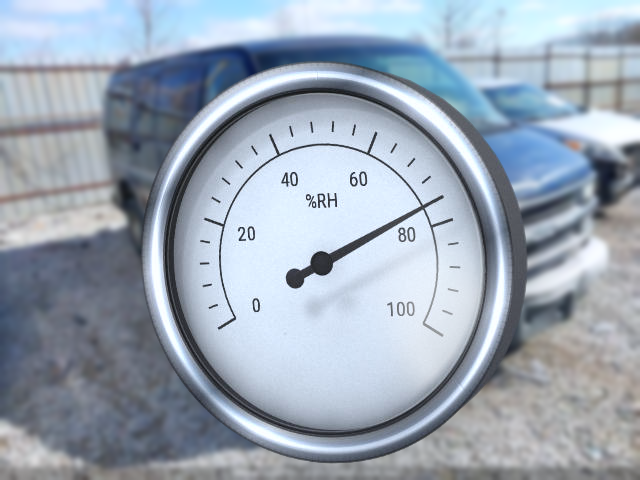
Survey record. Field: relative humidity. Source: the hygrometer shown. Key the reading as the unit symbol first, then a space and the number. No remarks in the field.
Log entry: % 76
